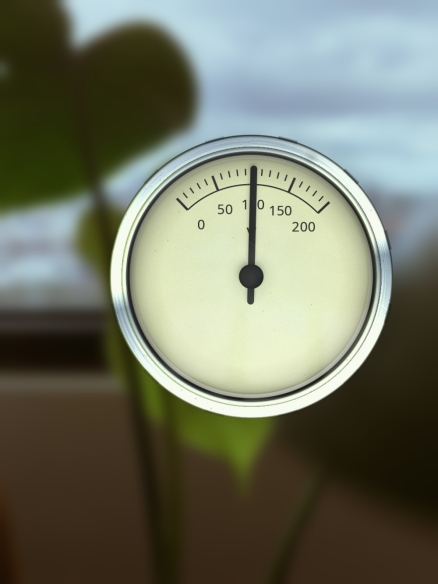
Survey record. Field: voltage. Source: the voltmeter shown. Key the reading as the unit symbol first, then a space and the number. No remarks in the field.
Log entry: V 100
